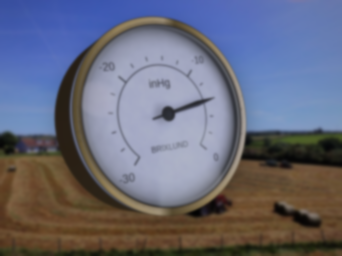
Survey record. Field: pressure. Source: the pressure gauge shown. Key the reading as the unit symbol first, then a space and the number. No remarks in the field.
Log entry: inHg -6
